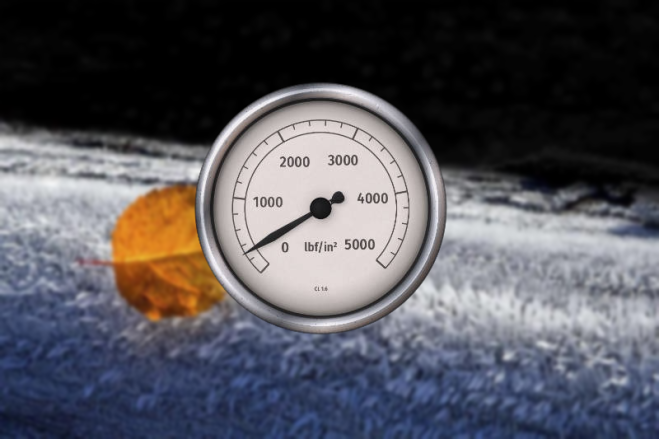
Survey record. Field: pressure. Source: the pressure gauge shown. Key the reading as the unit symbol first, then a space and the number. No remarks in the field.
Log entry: psi 300
